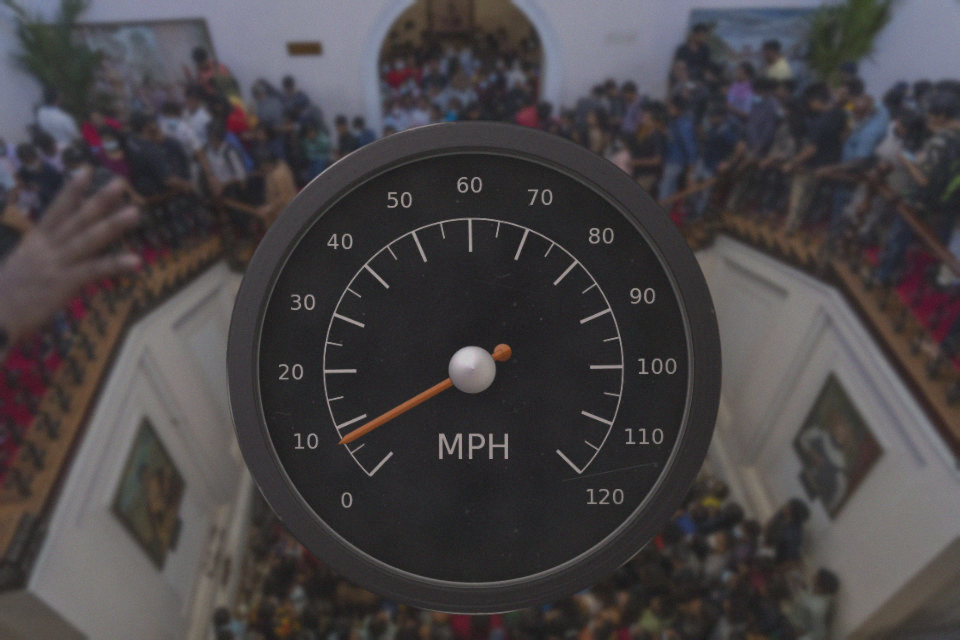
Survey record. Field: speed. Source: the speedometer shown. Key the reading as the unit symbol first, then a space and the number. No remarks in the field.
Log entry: mph 7.5
